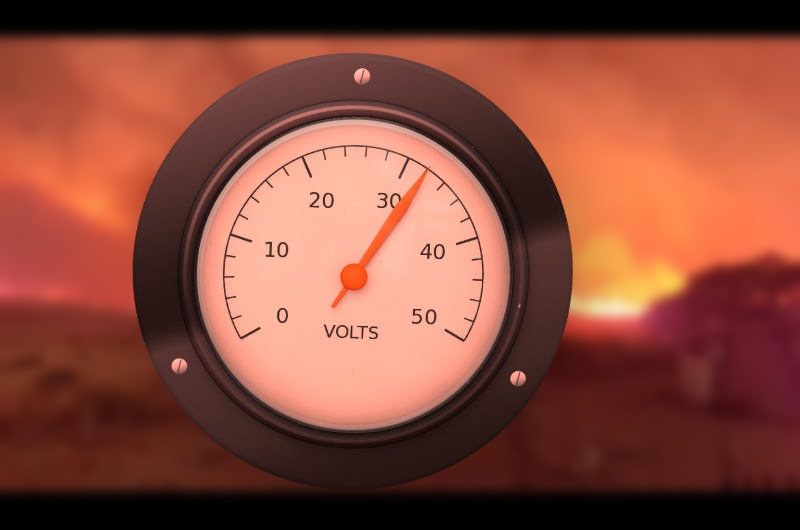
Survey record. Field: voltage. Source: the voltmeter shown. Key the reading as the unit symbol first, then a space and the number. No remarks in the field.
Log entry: V 32
